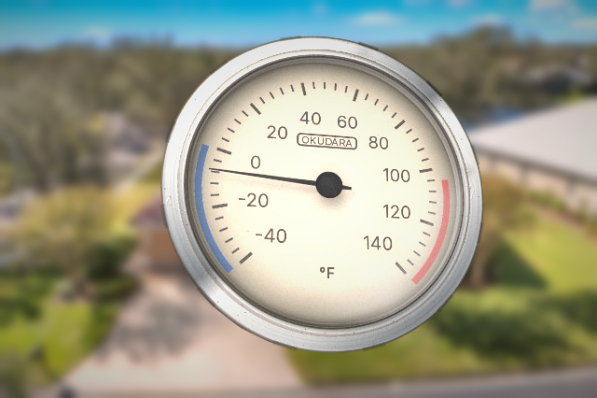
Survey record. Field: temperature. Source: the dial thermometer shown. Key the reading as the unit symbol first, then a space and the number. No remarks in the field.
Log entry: °F -8
